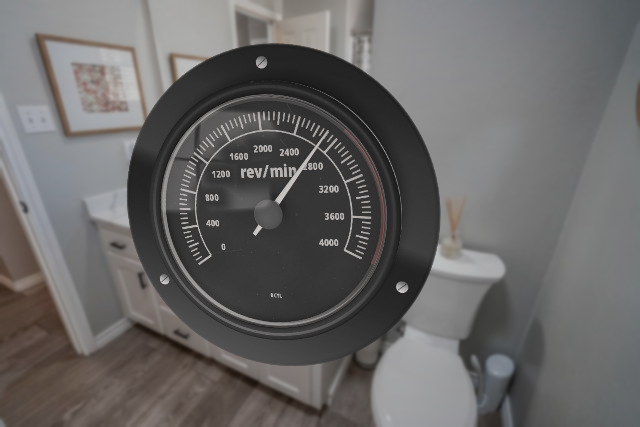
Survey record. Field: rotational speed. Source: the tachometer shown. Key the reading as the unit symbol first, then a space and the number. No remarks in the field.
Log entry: rpm 2700
